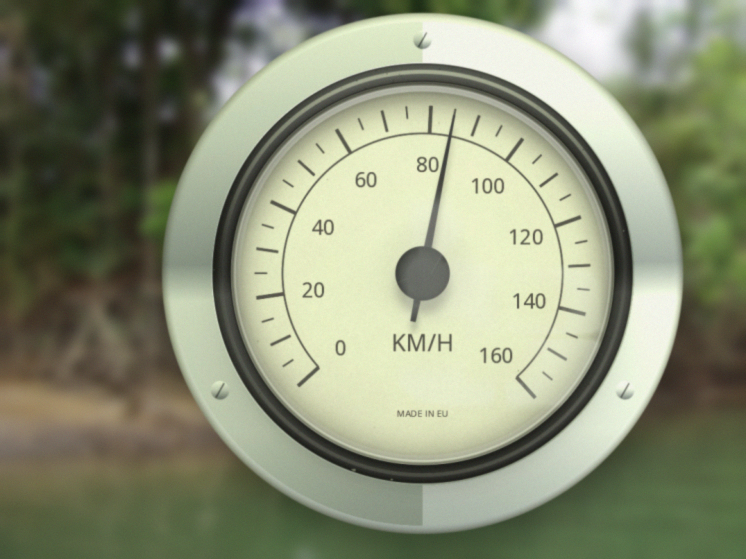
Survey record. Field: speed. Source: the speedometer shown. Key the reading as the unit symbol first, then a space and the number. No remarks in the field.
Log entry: km/h 85
